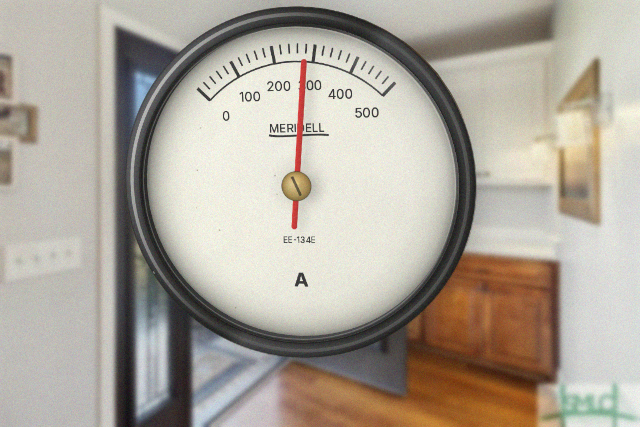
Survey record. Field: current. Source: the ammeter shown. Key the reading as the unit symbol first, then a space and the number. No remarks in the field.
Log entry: A 280
